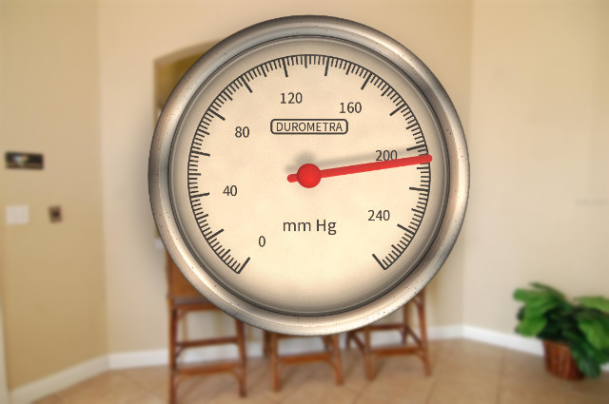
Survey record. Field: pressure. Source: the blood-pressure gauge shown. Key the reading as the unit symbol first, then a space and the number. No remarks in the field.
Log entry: mmHg 206
